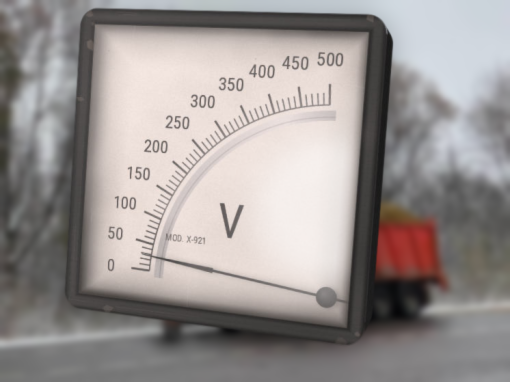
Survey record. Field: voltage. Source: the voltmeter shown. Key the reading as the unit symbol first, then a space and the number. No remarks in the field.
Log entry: V 30
